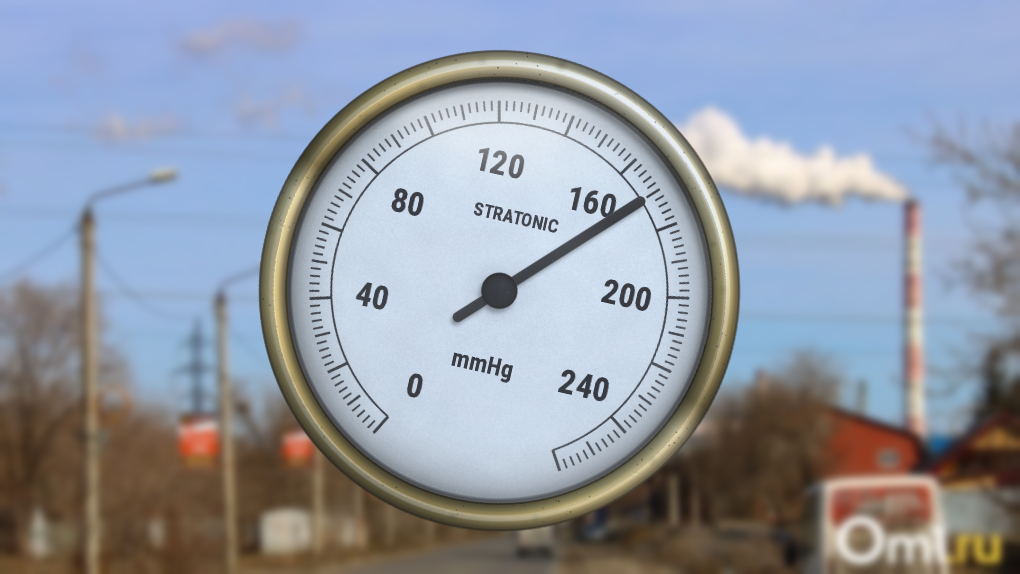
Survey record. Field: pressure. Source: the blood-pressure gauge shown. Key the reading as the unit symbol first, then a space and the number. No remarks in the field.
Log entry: mmHg 170
